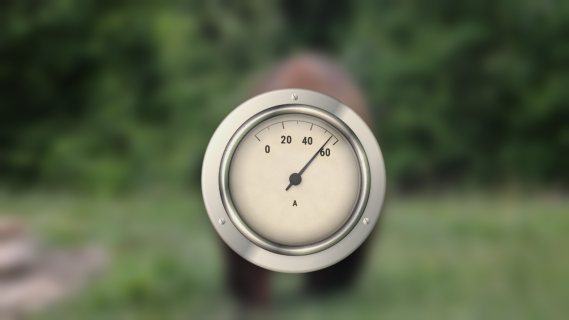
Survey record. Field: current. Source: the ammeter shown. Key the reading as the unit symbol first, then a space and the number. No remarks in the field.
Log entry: A 55
